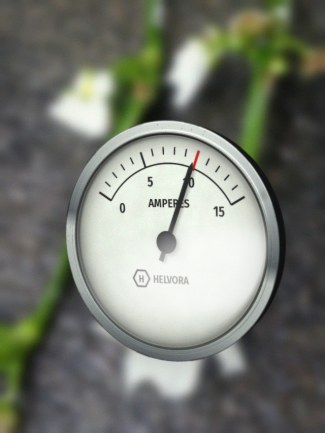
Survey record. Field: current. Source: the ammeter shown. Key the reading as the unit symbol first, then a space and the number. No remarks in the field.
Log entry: A 10
